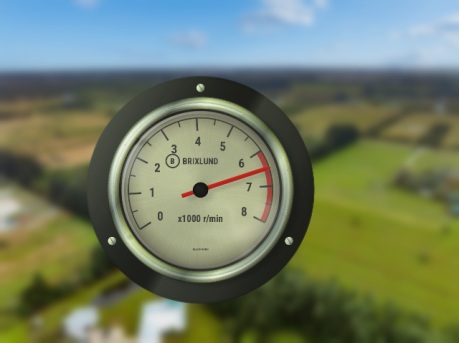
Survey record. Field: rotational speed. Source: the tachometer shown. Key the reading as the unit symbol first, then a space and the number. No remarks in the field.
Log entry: rpm 6500
